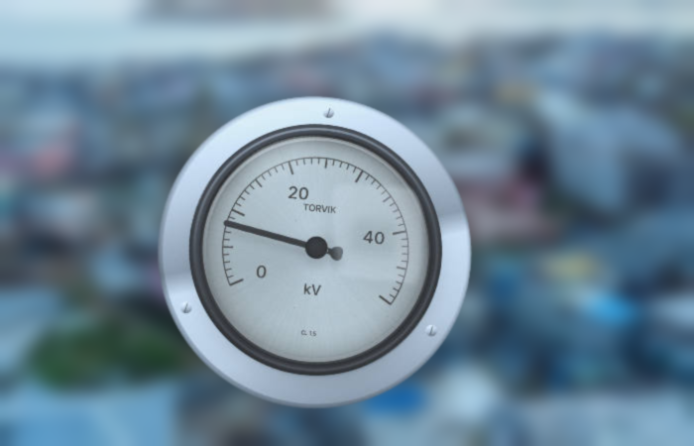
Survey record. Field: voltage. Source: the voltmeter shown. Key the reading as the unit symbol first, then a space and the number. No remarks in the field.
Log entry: kV 8
